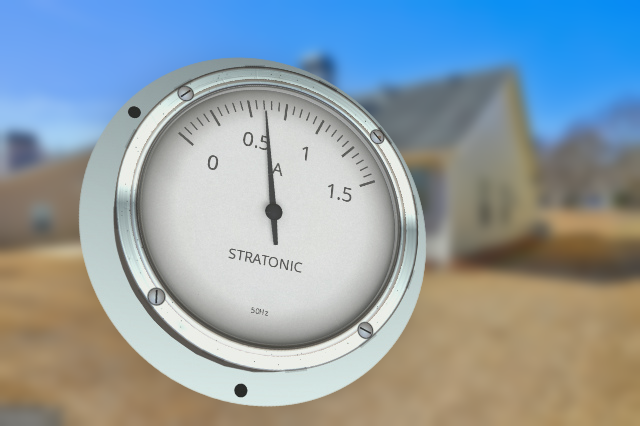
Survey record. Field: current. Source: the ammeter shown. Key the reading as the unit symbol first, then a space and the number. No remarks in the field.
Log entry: A 0.6
